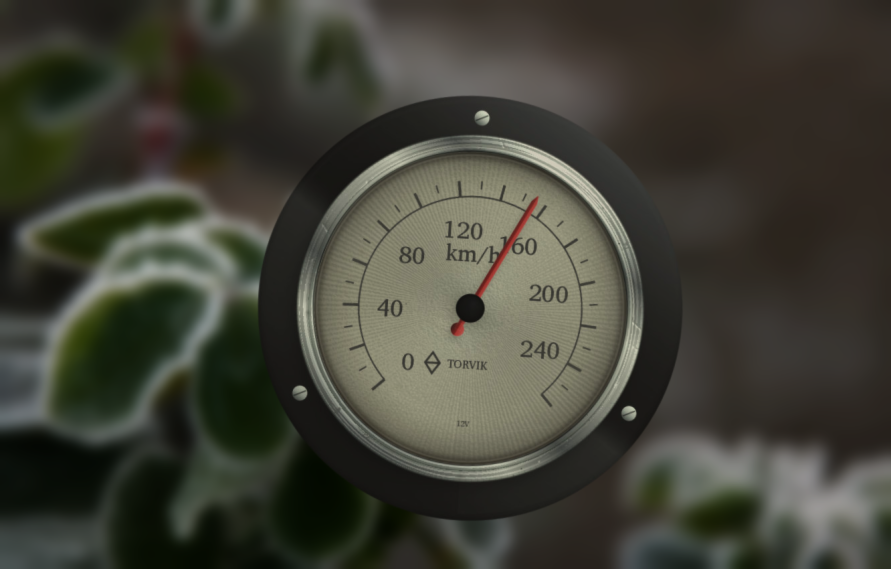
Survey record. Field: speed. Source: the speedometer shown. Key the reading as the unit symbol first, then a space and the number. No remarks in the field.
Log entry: km/h 155
